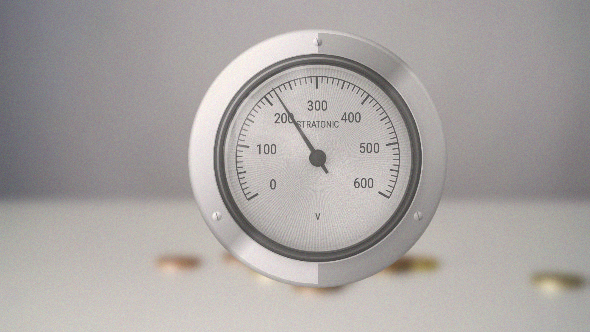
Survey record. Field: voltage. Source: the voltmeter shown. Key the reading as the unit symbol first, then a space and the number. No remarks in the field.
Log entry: V 220
